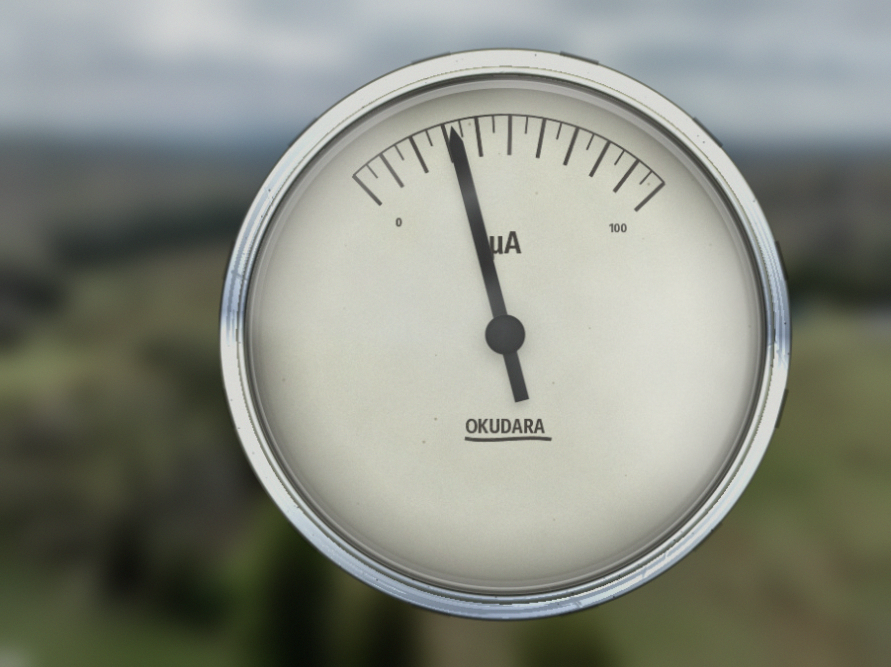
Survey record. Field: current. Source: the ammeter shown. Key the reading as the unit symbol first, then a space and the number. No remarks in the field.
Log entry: µA 32.5
